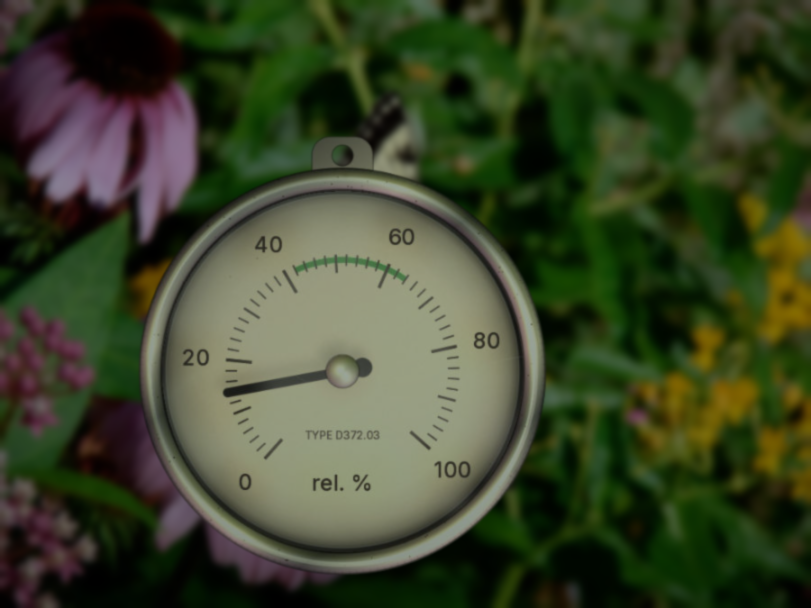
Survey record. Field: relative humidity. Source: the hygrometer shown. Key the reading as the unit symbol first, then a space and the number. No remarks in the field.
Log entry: % 14
